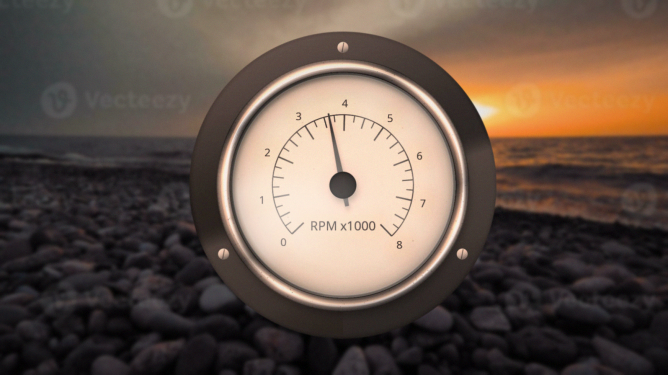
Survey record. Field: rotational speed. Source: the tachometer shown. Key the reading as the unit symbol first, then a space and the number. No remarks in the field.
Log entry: rpm 3625
